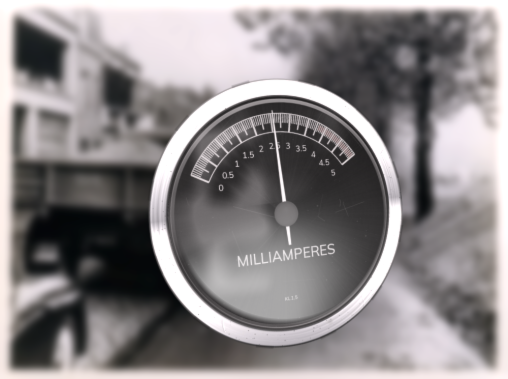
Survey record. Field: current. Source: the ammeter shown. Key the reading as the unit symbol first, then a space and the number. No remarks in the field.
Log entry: mA 2.5
